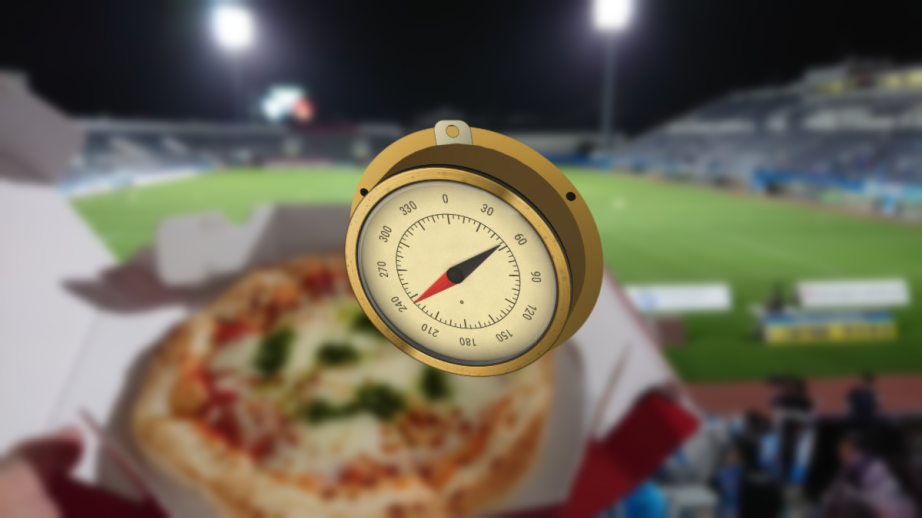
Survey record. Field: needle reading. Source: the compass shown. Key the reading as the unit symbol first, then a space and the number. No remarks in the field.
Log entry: ° 235
